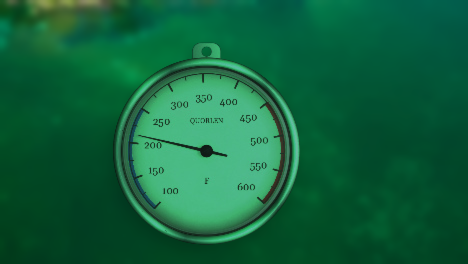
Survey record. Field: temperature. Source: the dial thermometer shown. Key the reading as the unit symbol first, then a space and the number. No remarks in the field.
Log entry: °F 212.5
